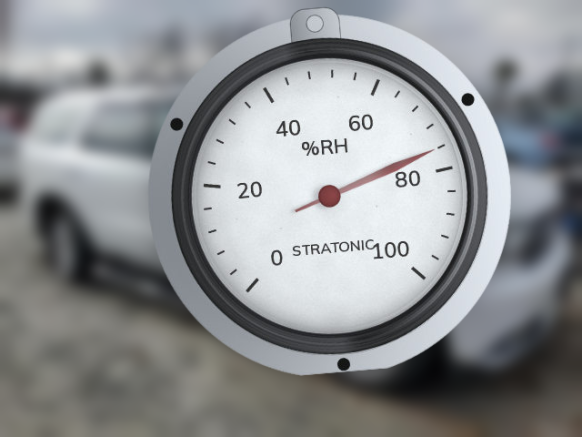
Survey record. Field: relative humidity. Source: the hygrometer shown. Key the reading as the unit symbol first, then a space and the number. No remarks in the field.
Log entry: % 76
